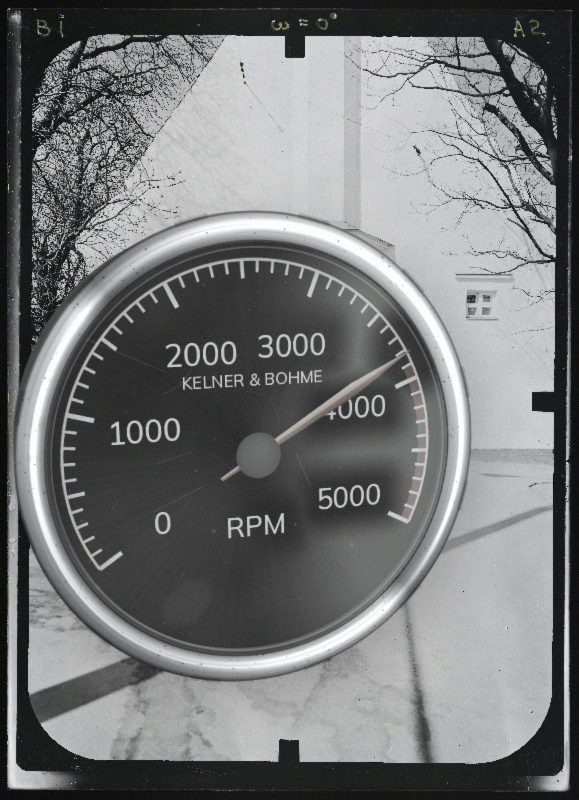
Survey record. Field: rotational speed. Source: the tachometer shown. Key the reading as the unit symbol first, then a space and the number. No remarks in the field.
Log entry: rpm 3800
